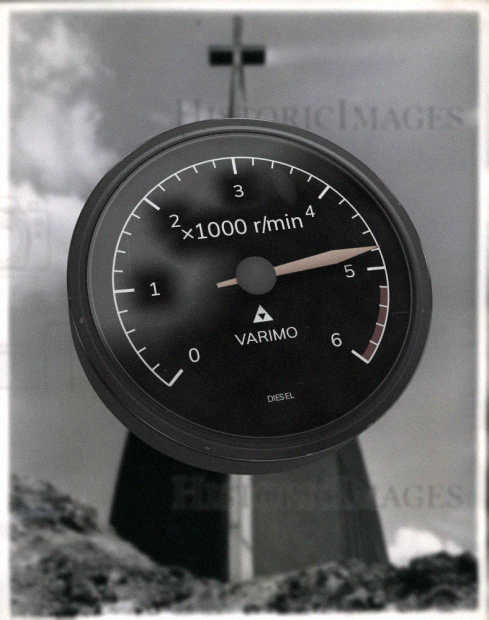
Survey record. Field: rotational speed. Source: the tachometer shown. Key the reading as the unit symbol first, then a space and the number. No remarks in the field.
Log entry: rpm 4800
